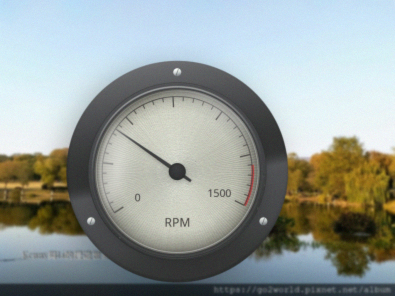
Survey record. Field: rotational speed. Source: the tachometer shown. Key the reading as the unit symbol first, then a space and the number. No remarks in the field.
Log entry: rpm 425
